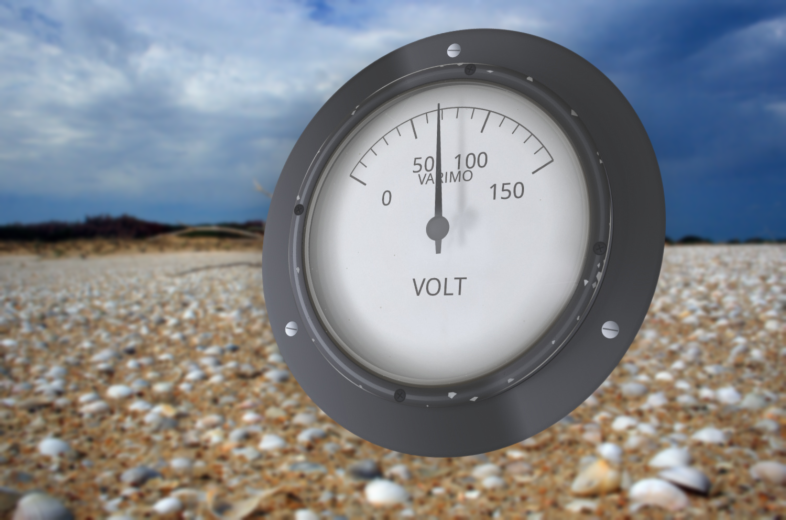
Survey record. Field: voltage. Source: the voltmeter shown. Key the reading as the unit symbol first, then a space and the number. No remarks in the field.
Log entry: V 70
